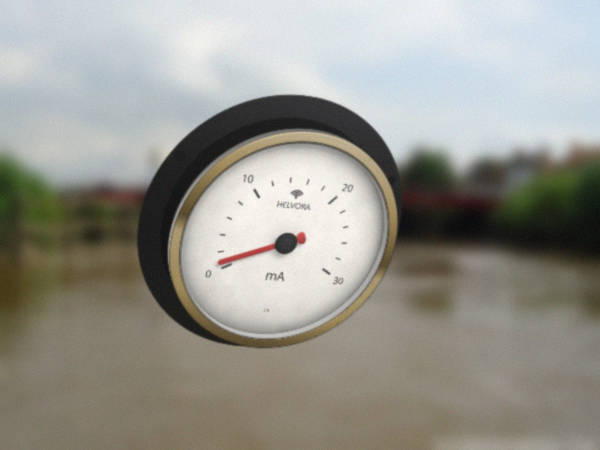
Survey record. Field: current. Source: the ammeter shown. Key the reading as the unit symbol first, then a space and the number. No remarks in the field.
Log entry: mA 1
